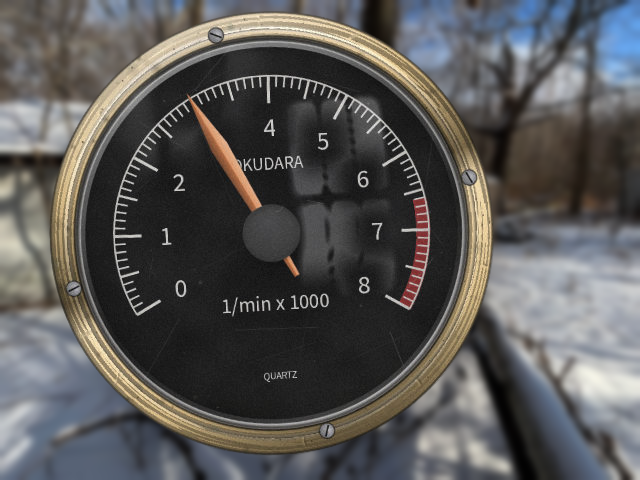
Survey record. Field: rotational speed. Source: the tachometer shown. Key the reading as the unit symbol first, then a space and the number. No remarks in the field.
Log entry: rpm 3000
